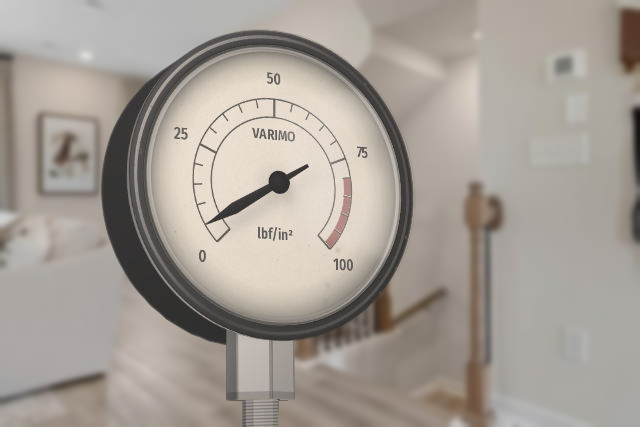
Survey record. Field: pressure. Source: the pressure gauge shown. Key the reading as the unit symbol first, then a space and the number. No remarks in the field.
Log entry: psi 5
